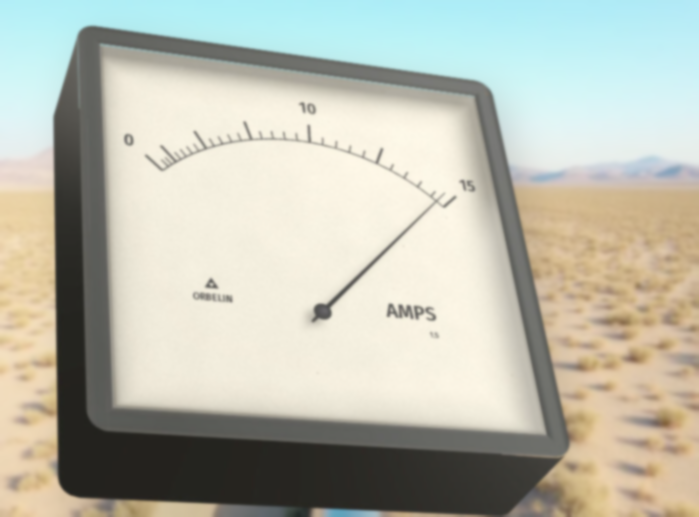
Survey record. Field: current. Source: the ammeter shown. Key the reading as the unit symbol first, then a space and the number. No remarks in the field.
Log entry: A 14.75
